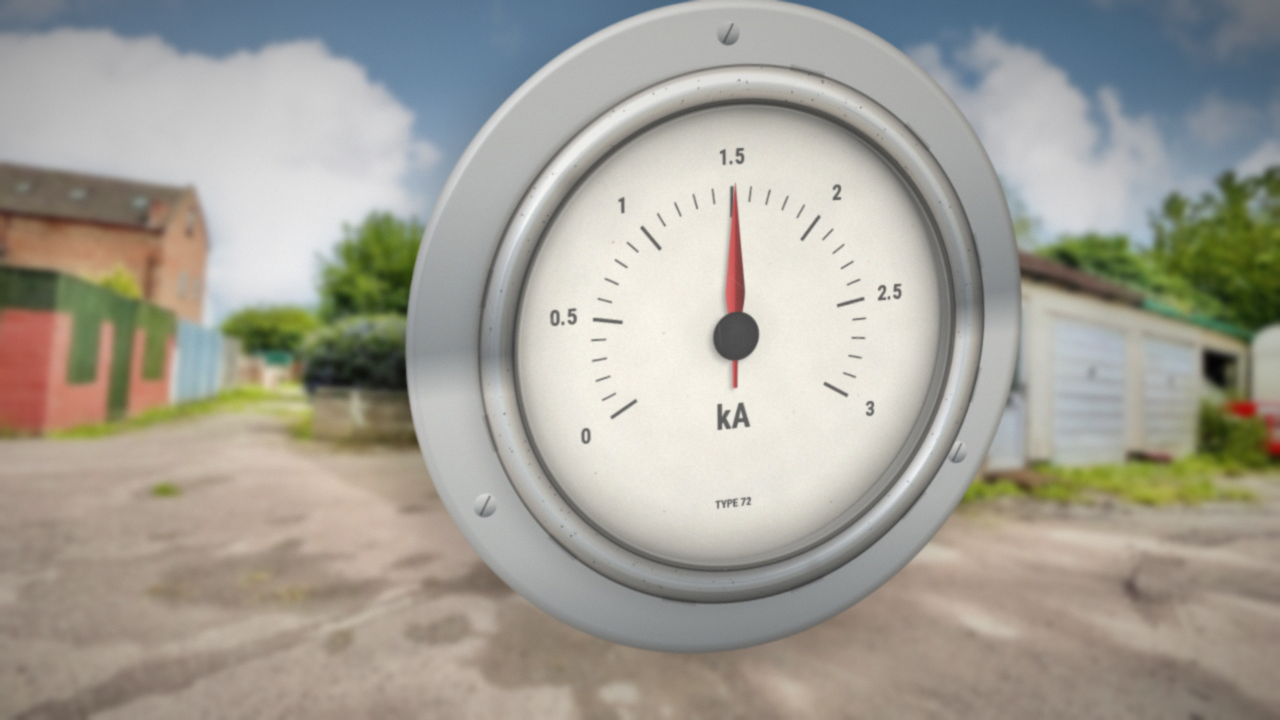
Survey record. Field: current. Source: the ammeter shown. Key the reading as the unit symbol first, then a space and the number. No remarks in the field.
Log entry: kA 1.5
